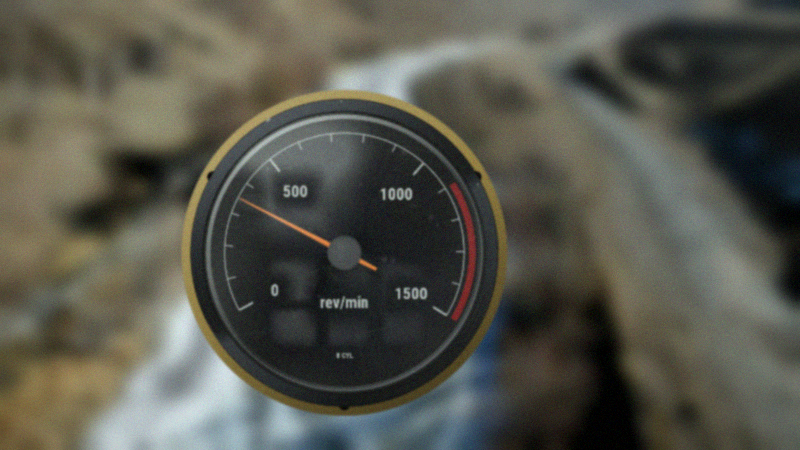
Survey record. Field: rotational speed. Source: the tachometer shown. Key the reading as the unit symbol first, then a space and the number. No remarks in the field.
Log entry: rpm 350
